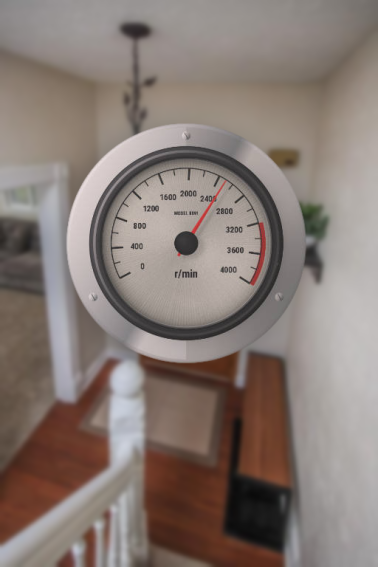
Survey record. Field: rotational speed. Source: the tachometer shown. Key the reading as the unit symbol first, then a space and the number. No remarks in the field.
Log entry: rpm 2500
